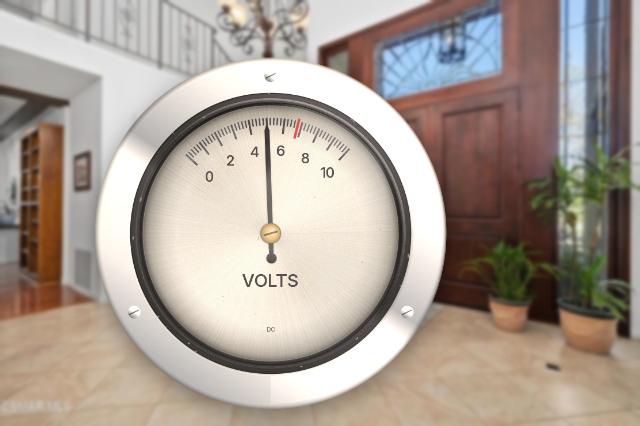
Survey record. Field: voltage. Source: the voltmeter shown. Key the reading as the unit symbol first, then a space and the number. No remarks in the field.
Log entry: V 5
